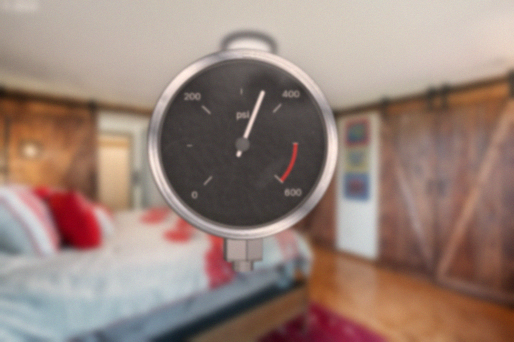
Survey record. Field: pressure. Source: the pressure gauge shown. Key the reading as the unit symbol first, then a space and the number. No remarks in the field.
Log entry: psi 350
